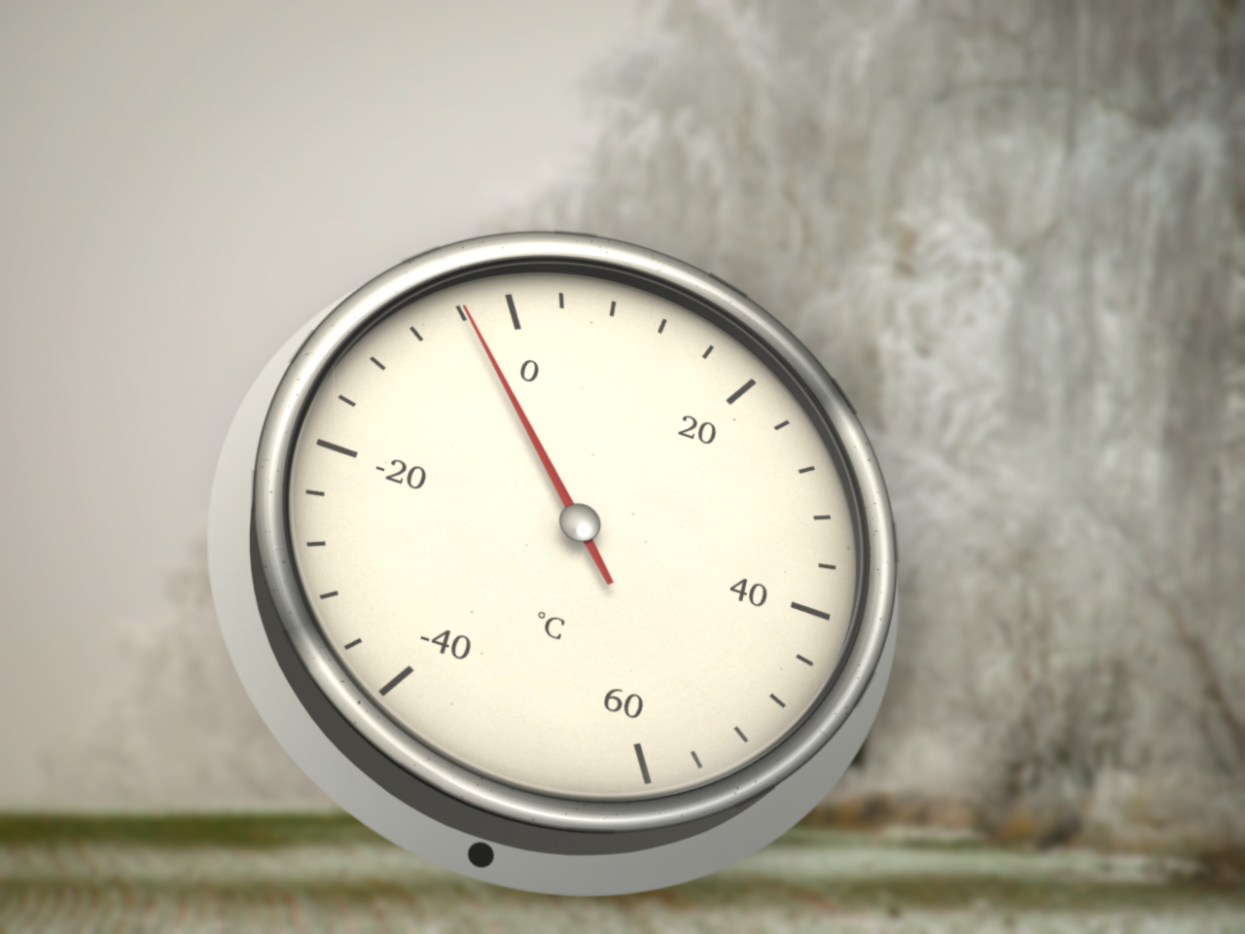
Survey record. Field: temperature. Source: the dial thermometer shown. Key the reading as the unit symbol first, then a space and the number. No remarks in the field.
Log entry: °C -4
